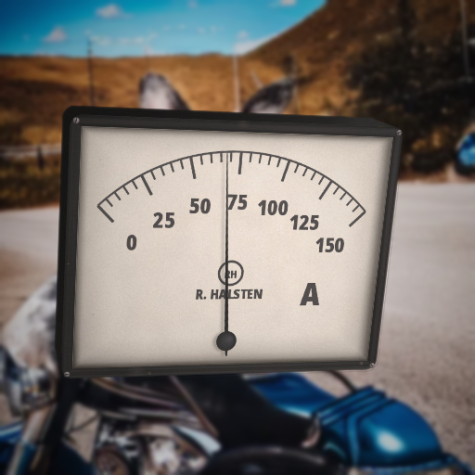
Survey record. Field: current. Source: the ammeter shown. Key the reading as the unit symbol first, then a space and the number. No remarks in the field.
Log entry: A 67.5
